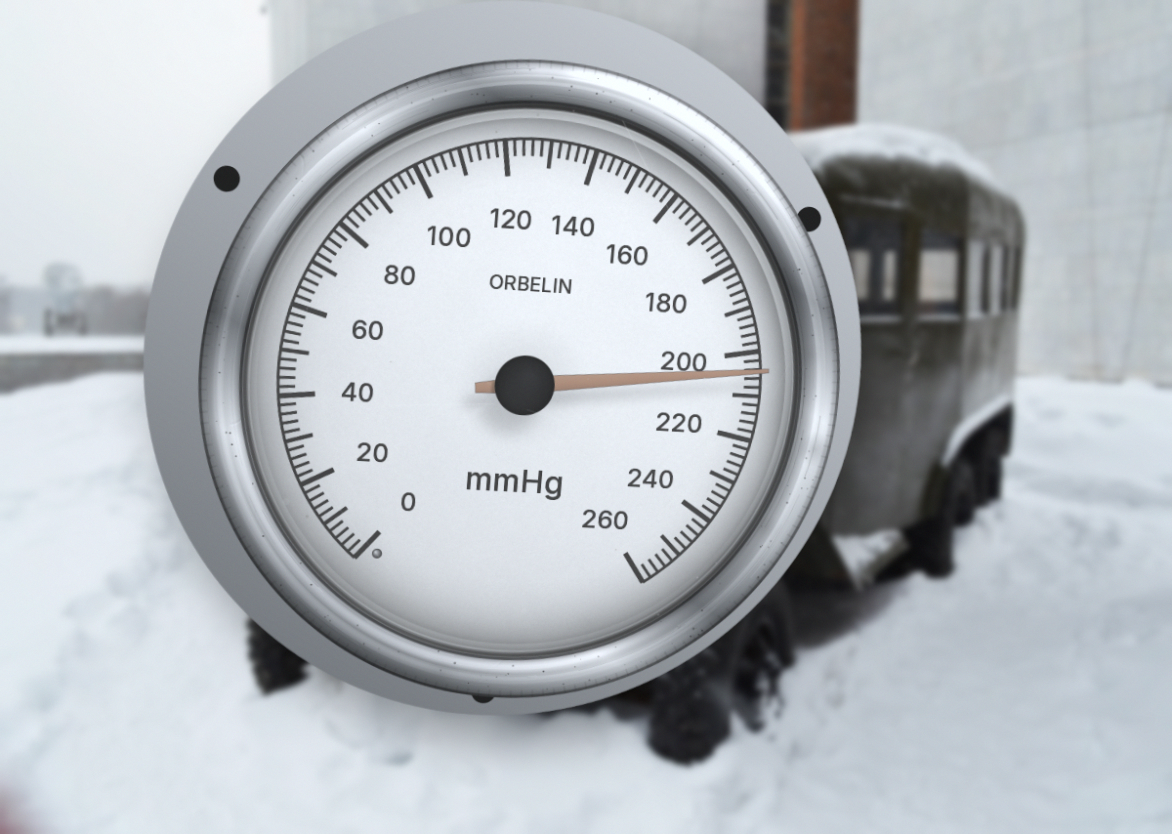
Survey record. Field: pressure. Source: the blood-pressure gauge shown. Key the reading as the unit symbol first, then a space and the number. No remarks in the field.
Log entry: mmHg 204
